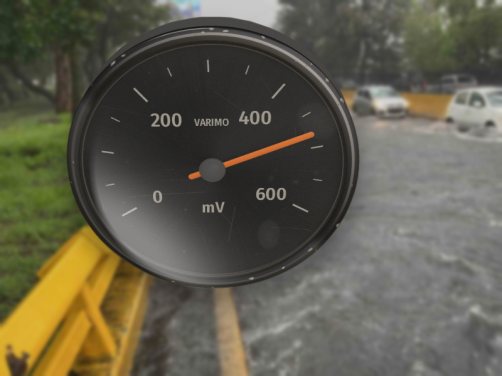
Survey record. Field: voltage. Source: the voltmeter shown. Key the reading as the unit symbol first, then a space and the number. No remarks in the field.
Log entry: mV 475
